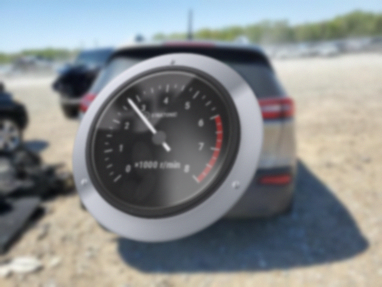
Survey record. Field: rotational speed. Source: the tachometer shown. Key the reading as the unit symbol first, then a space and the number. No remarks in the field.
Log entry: rpm 2750
